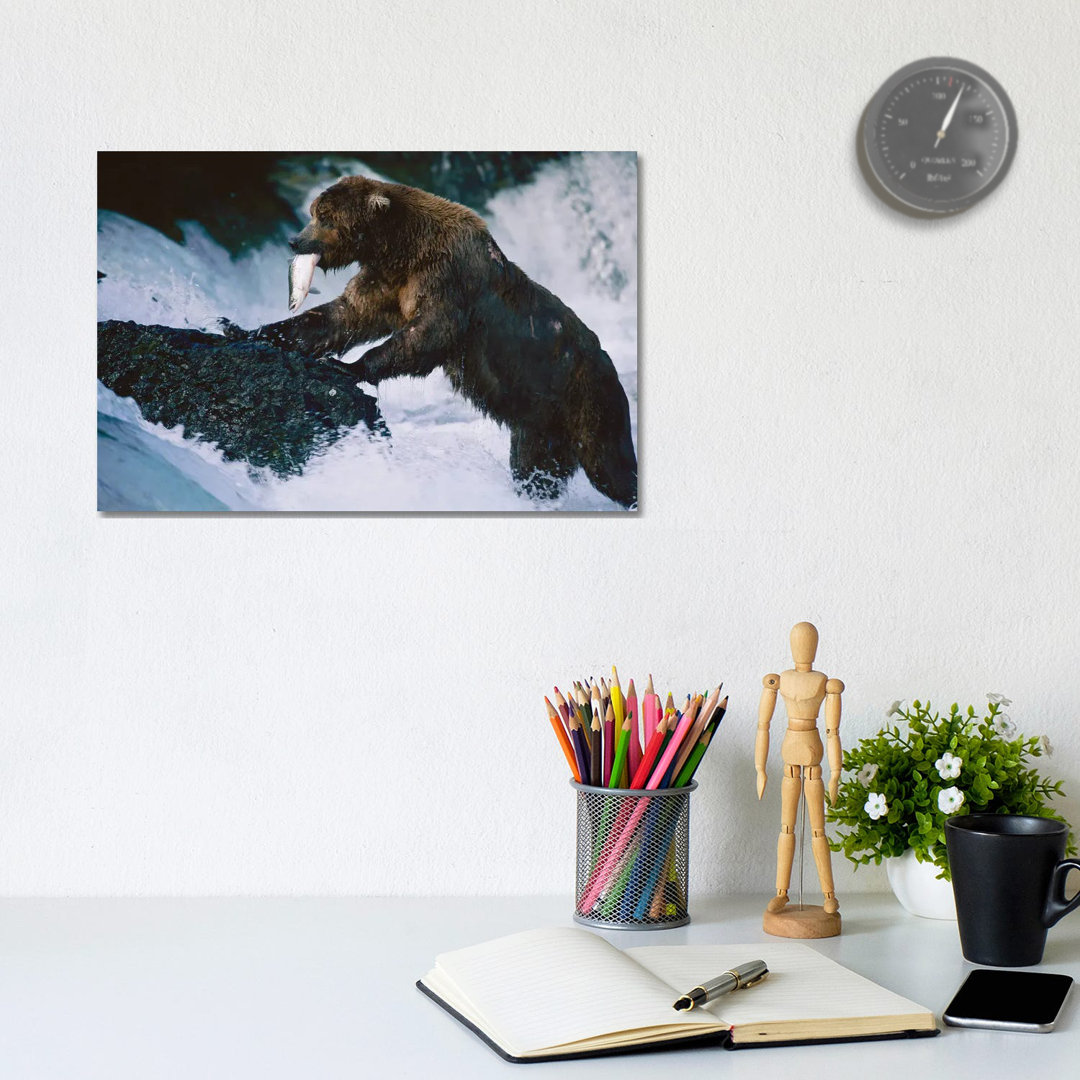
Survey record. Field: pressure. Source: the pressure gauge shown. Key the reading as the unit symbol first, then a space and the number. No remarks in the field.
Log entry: psi 120
